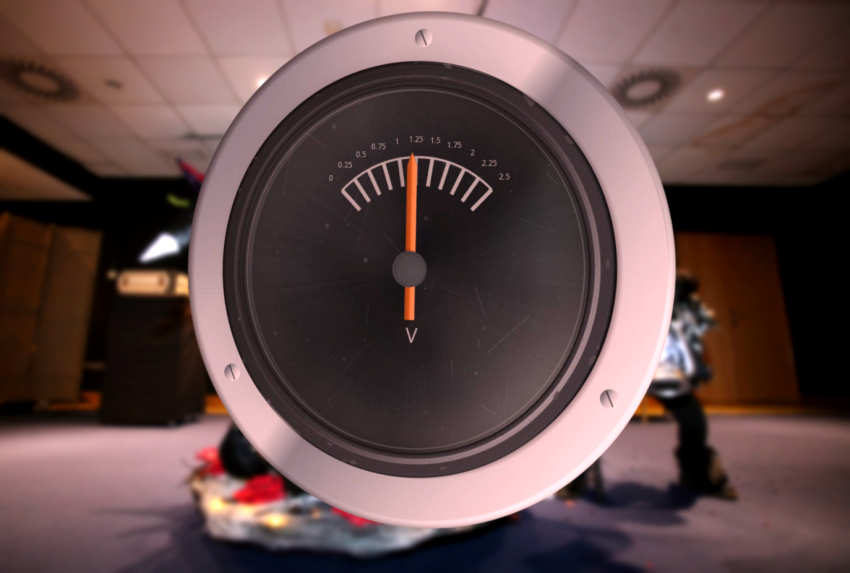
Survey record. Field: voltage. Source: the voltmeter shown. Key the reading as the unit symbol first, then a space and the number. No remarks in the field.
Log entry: V 1.25
